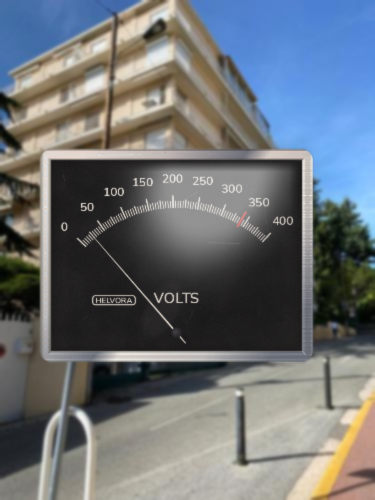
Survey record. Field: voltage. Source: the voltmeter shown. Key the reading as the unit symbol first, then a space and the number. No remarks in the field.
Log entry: V 25
